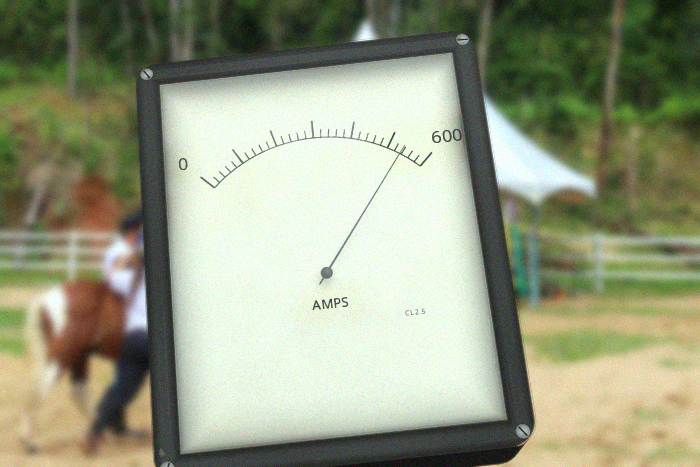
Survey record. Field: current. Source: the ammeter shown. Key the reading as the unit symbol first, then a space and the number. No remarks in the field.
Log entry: A 540
